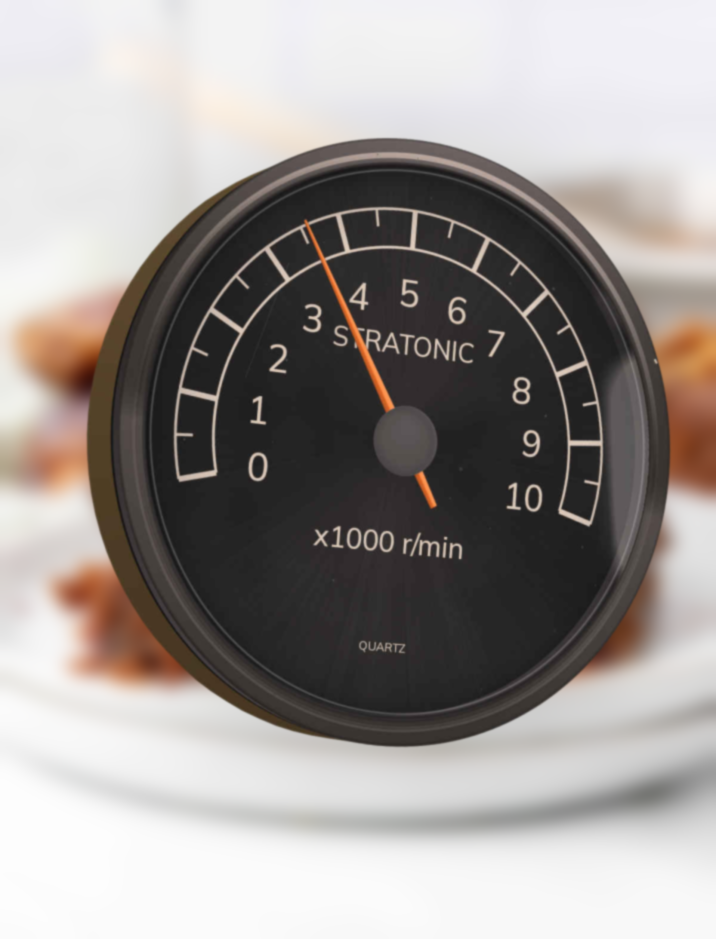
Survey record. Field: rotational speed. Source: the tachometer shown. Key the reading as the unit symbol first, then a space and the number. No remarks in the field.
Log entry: rpm 3500
